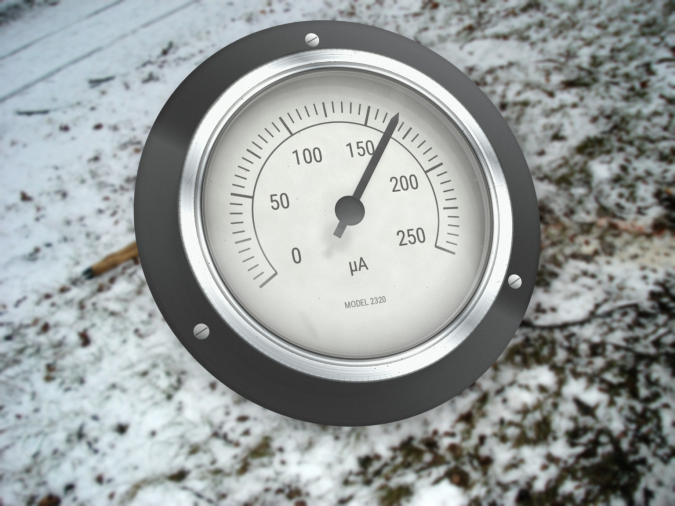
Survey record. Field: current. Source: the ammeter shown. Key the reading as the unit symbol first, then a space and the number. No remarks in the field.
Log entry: µA 165
